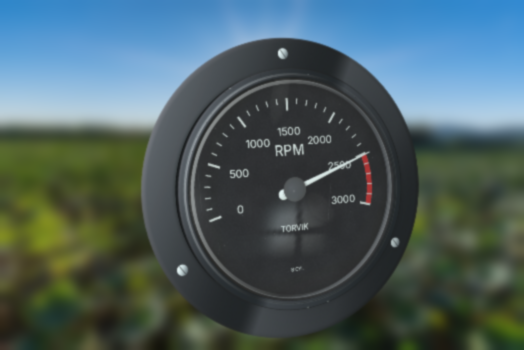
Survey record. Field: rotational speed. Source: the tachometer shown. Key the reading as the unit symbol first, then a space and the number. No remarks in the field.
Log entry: rpm 2500
